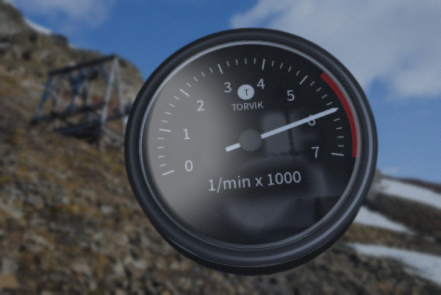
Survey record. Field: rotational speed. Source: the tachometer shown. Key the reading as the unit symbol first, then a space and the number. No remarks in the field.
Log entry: rpm 6000
